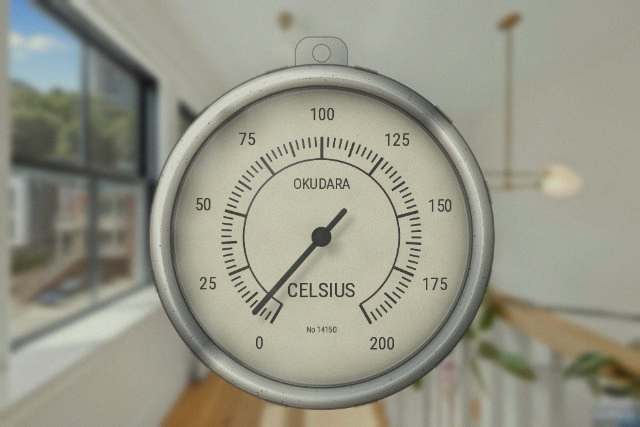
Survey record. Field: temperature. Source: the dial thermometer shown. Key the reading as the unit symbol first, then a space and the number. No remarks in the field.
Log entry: °C 7.5
